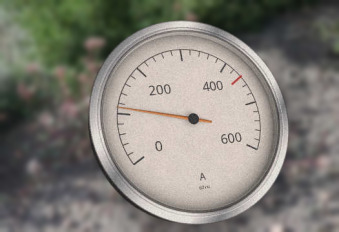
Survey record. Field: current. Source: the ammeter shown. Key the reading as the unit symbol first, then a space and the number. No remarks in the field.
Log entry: A 110
